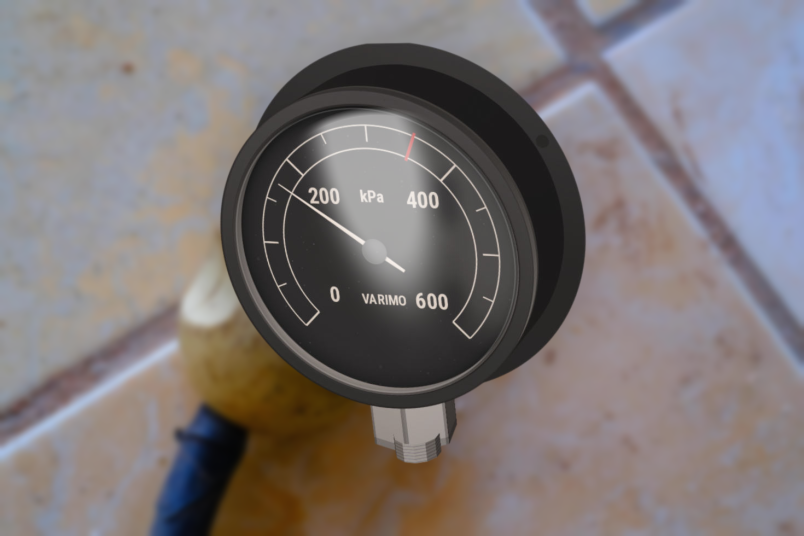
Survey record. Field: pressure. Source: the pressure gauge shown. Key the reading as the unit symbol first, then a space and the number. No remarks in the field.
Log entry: kPa 175
